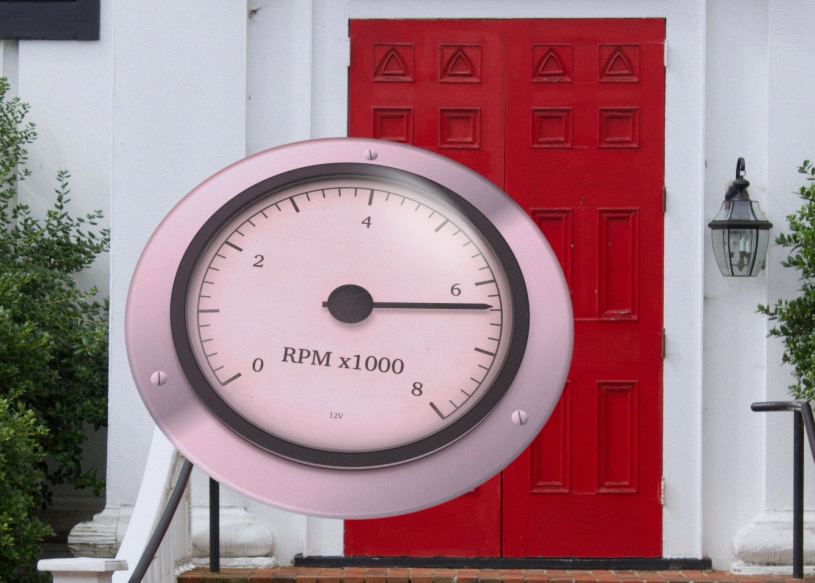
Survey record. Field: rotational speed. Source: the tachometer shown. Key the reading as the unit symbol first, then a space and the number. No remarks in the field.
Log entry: rpm 6400
